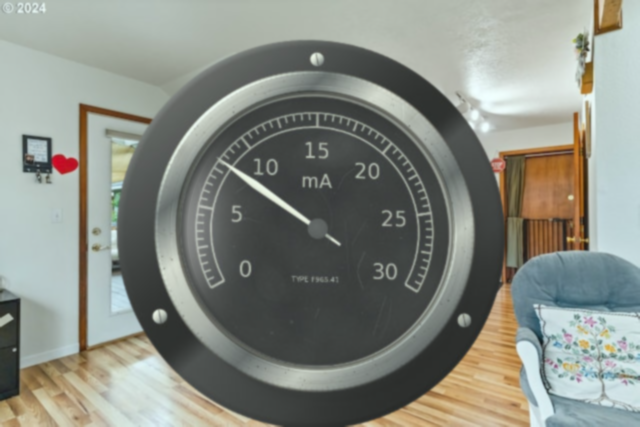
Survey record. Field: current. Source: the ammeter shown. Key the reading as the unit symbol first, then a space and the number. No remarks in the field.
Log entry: mA 8
